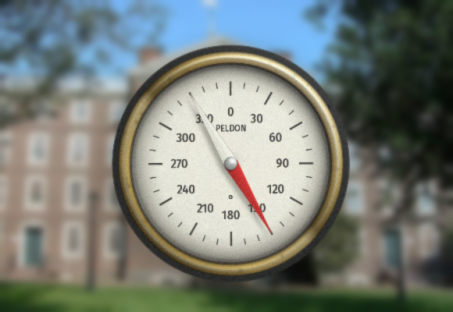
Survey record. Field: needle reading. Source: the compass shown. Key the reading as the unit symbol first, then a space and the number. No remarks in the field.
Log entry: ° 150
